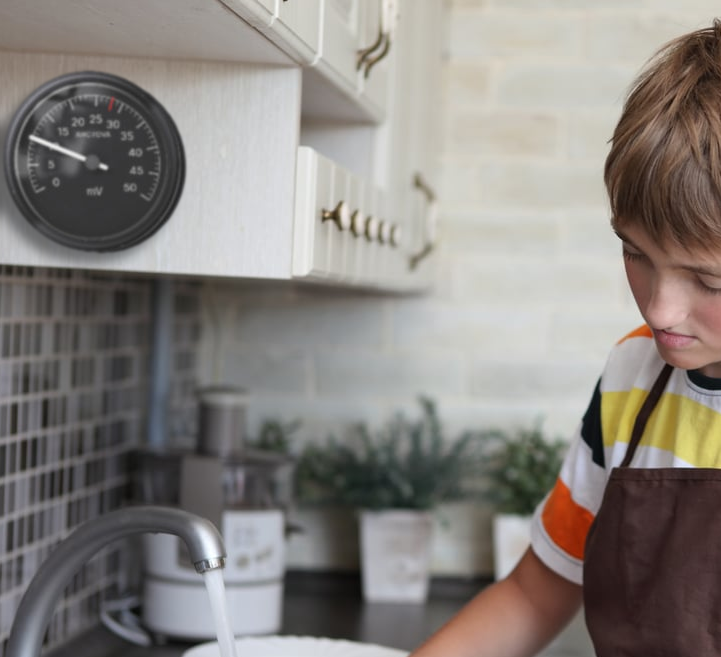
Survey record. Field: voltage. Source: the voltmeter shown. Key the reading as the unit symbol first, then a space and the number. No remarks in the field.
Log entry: mV 10
